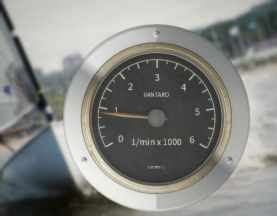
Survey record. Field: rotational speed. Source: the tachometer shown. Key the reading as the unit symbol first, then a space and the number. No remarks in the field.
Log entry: rpm 875
